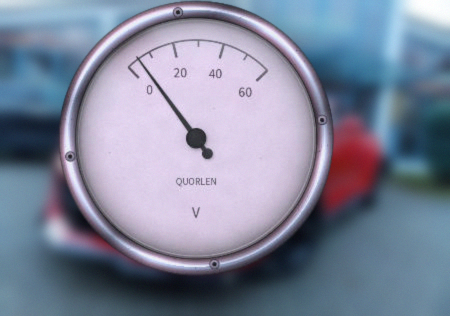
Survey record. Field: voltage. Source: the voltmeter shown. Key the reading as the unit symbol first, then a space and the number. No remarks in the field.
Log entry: V 5
